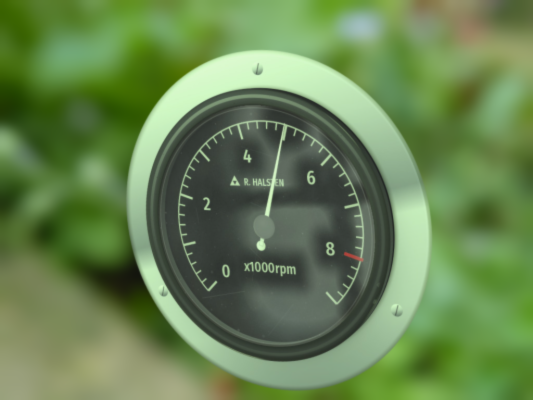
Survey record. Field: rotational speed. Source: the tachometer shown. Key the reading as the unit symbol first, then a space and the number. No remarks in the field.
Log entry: rpm 5000
